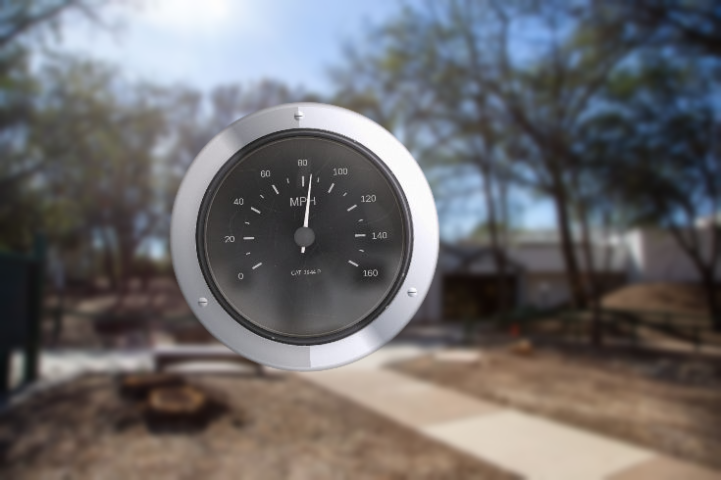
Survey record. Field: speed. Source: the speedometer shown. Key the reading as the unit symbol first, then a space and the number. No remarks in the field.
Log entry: mph 85
